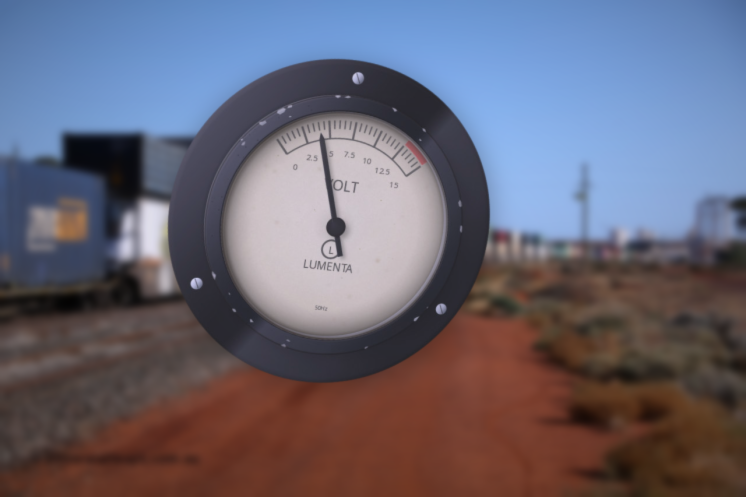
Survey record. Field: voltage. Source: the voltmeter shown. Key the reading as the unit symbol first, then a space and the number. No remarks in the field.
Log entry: V 4
